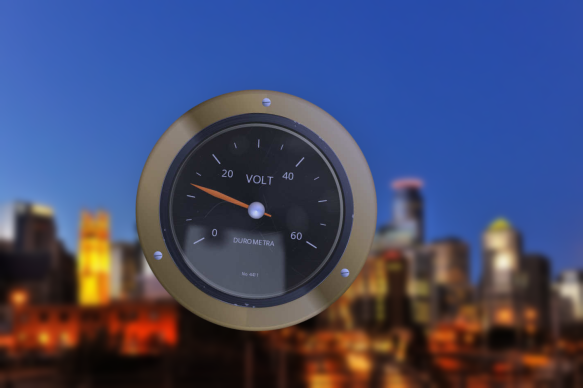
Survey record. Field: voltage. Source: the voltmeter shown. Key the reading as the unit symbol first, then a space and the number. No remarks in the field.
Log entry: V 12.5
